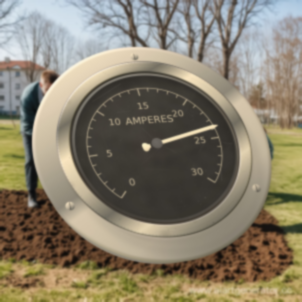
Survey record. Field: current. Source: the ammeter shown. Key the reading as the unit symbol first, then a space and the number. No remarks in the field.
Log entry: A 24
